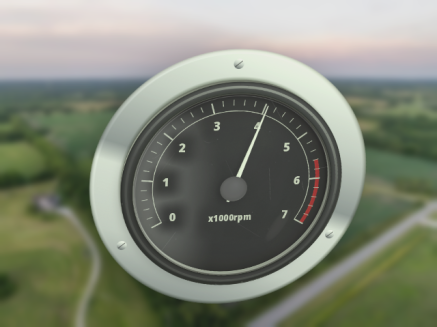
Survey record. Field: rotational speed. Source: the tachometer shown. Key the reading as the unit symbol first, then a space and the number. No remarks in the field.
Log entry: rpm 4000
